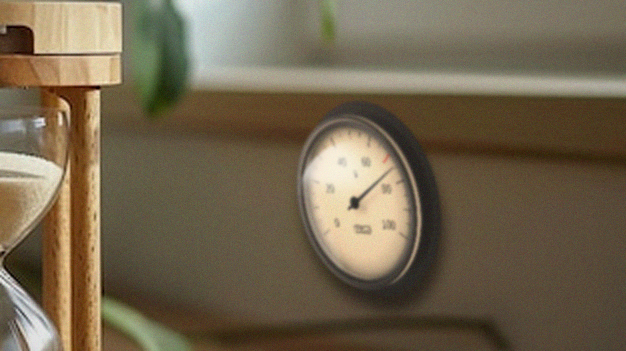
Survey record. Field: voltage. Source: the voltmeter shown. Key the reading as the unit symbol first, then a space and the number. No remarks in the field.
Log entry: V 75
